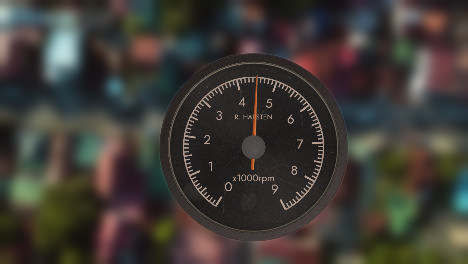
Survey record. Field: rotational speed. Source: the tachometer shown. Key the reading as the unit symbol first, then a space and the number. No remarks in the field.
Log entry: rpm 4500
